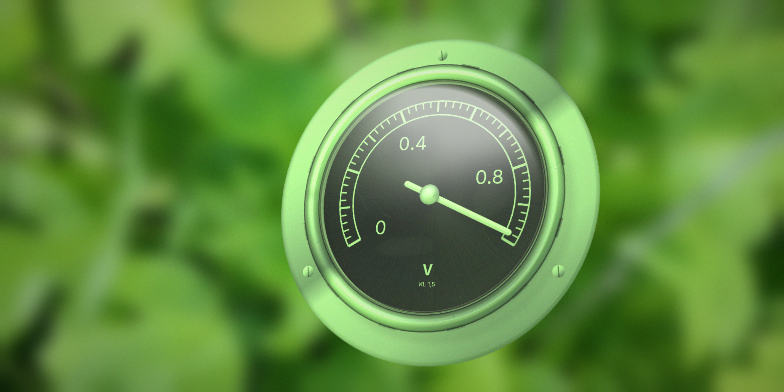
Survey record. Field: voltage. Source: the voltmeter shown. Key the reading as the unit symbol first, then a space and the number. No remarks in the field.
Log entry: V 0.98
